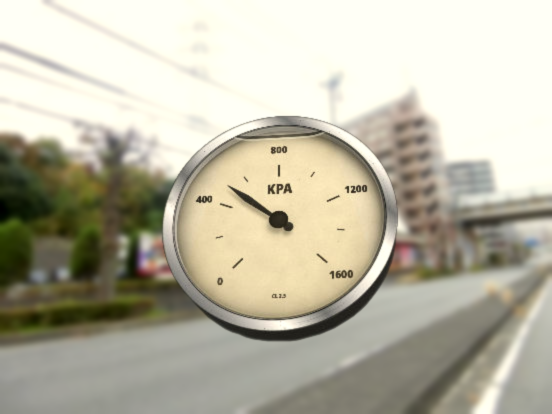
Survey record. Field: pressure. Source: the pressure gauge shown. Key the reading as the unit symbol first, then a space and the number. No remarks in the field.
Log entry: kPa 500
